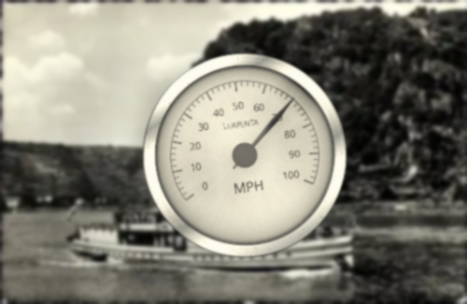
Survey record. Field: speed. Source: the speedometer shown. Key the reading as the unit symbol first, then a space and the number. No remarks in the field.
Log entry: mph 70
